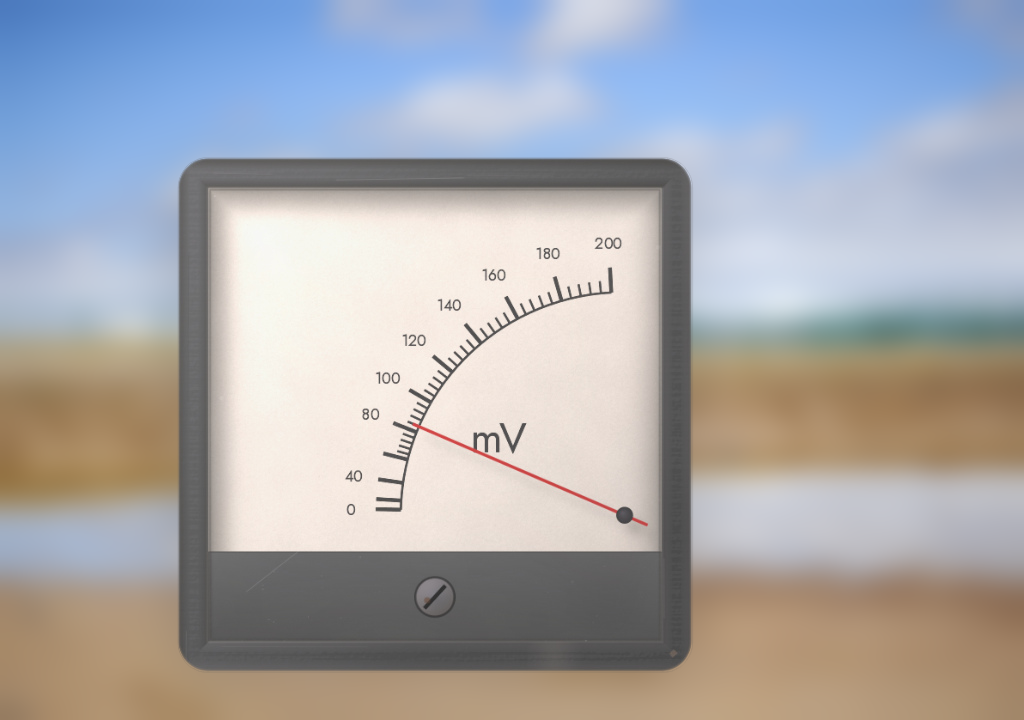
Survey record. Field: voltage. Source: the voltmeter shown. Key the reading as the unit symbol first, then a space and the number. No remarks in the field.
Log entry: mV 84
